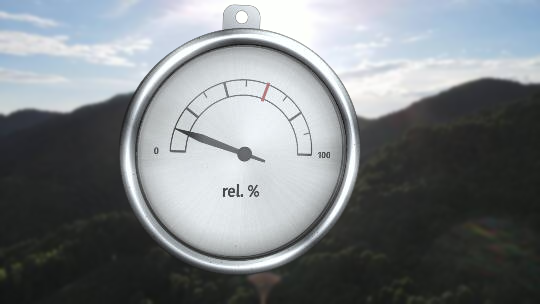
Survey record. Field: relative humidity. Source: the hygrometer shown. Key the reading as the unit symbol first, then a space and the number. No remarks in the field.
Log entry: % 10
